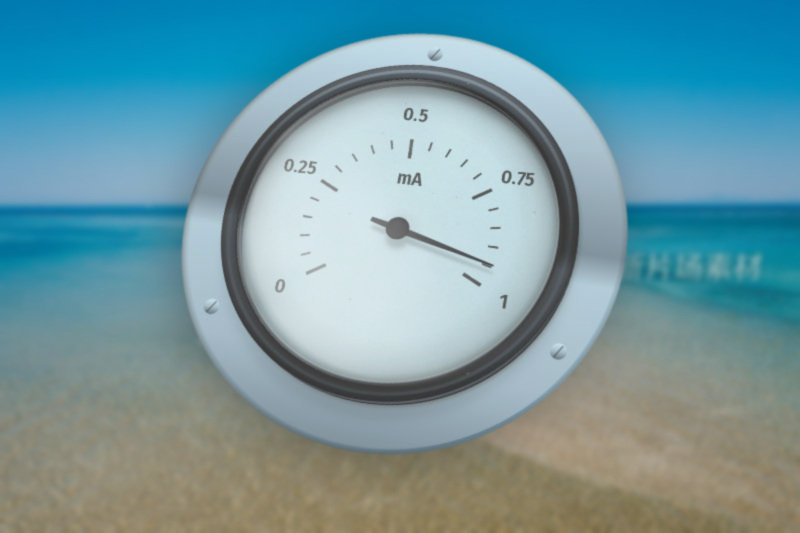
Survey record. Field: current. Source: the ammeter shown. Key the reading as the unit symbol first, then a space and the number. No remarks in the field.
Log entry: mA 0.95
